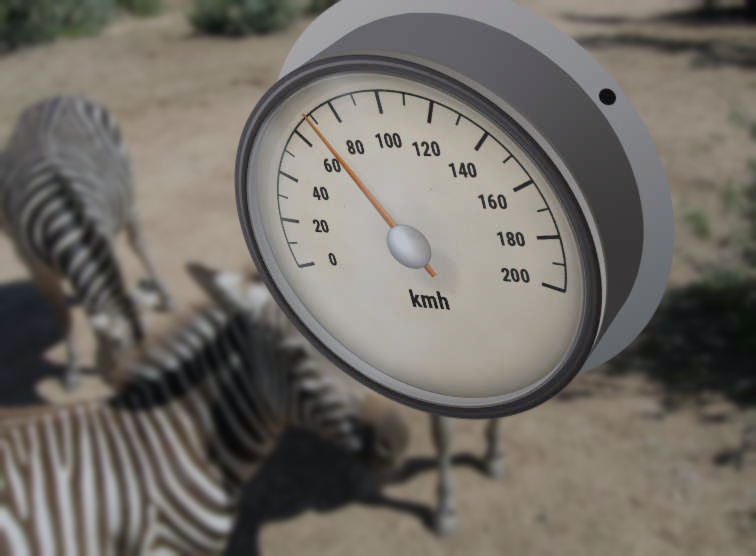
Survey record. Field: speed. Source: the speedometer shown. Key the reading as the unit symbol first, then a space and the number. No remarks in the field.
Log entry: km/h 70
